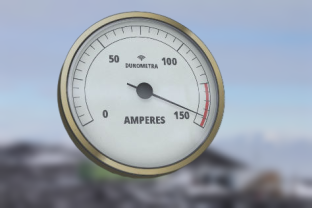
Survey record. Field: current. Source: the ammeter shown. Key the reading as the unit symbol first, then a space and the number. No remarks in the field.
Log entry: A 145
